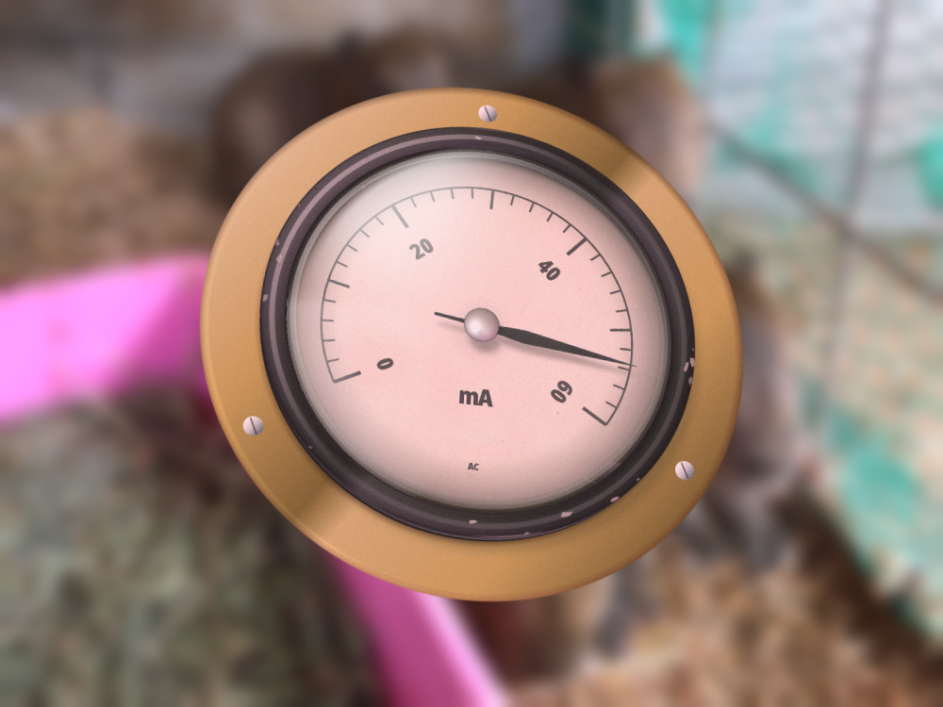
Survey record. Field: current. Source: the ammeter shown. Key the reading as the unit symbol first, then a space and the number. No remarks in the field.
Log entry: mA 54
